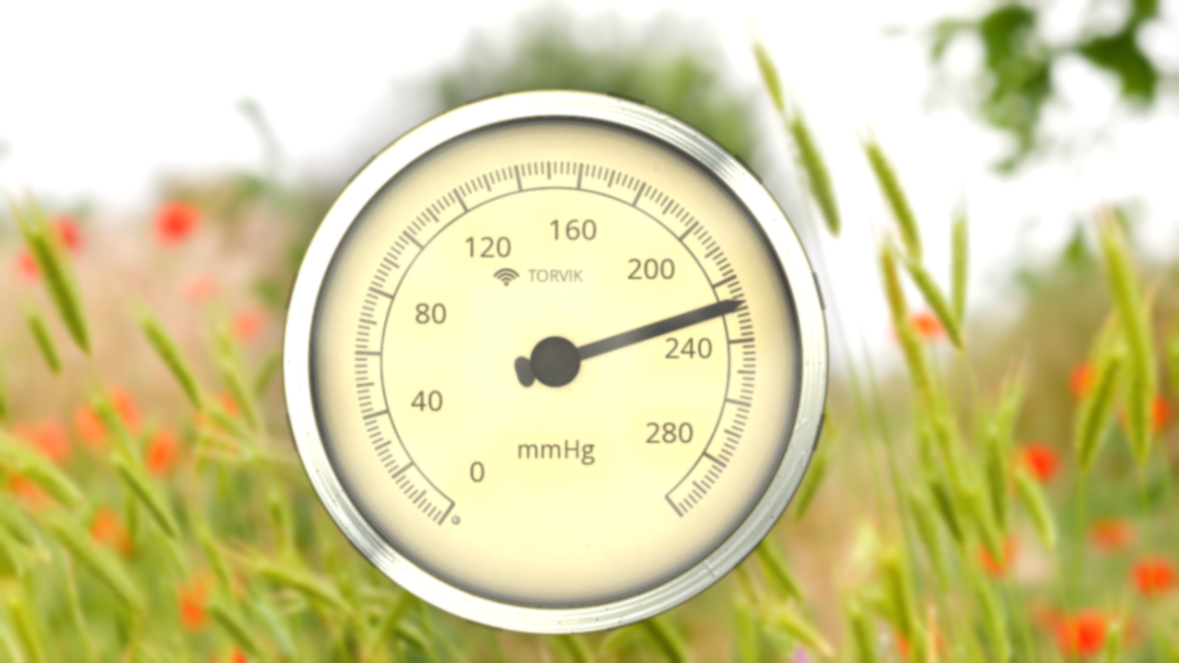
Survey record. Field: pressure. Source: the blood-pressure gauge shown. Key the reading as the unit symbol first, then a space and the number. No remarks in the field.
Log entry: mmHg 228
